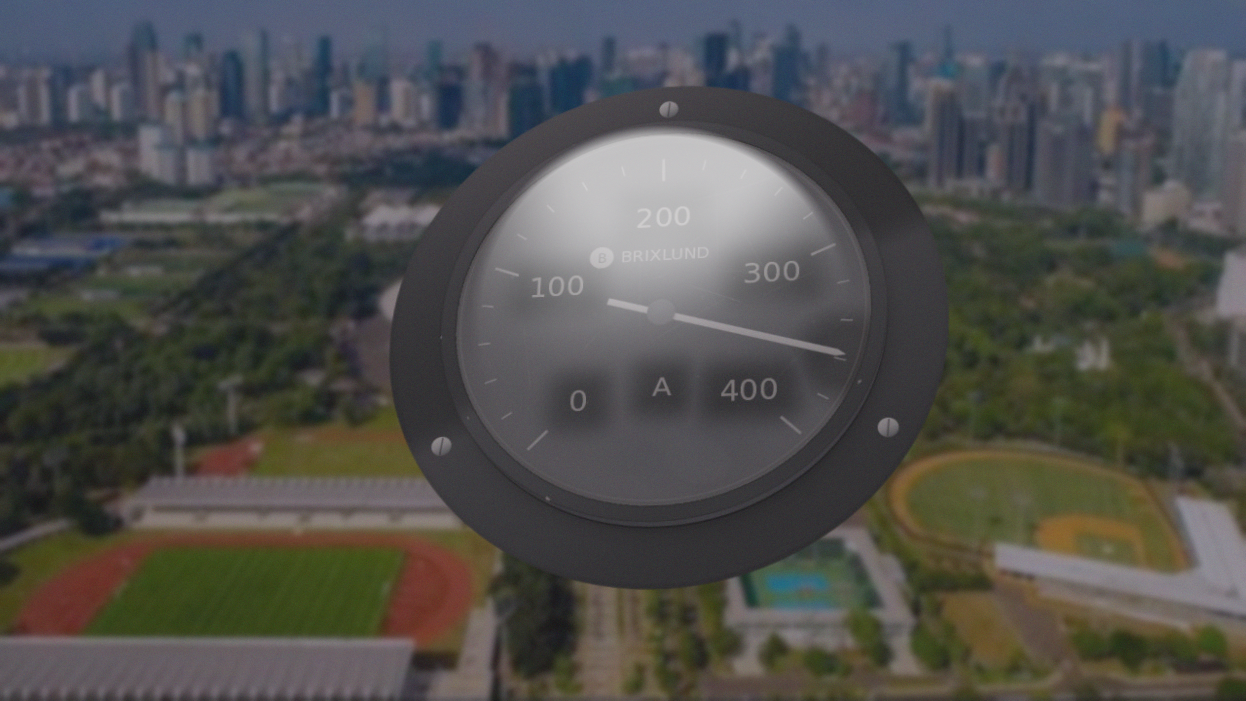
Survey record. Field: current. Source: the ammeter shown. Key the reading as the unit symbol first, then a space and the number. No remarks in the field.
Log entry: A 360
